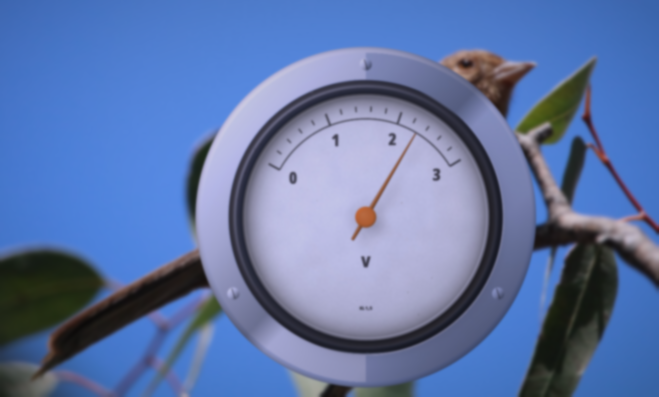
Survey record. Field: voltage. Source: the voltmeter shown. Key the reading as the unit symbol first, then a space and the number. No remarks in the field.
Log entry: V 2.3
